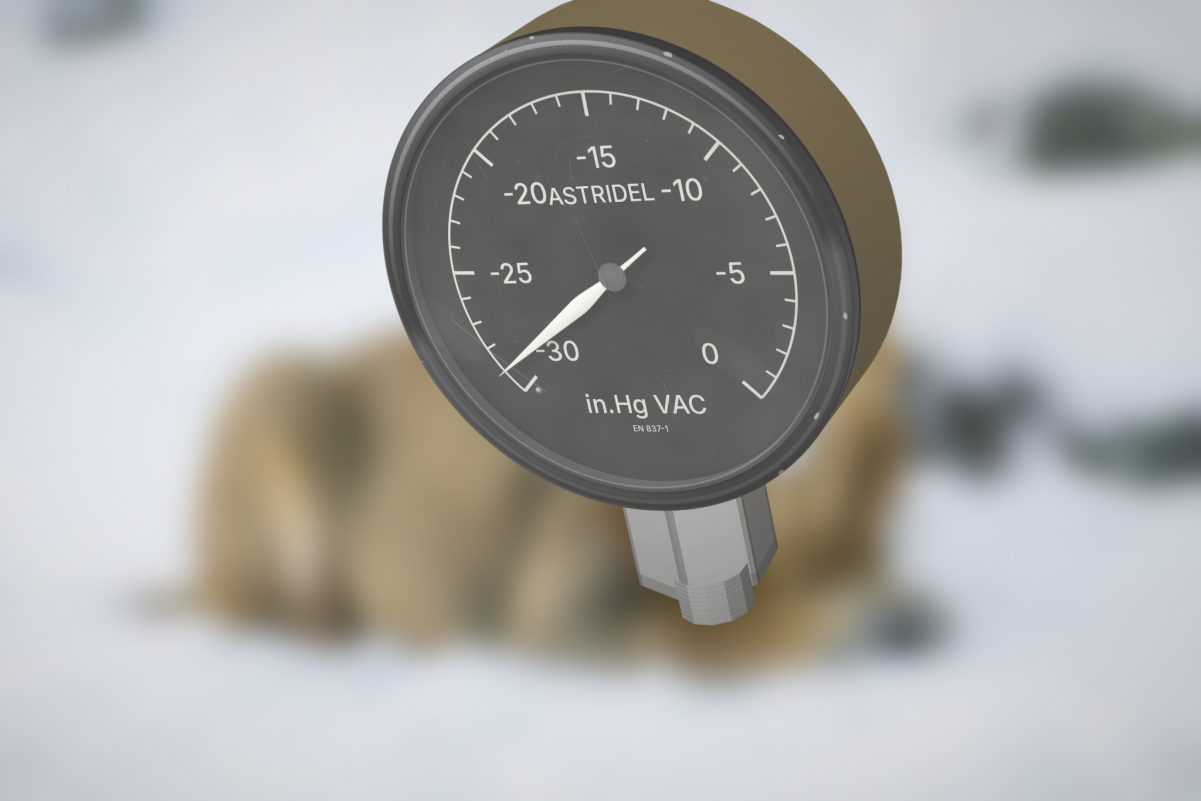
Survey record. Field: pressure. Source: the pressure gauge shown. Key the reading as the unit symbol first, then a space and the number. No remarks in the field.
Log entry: inHg -29
